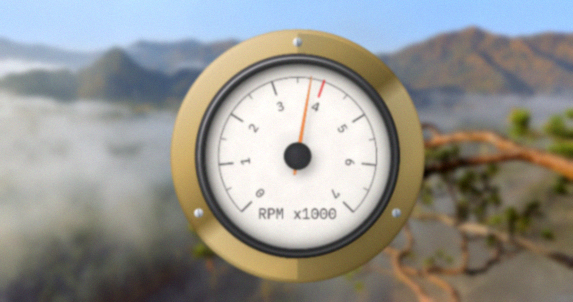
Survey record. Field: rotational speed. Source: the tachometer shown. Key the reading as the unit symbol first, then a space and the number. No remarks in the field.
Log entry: rpm 3750
